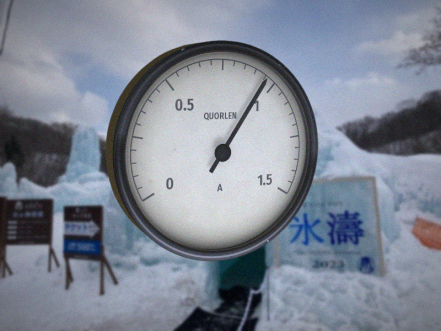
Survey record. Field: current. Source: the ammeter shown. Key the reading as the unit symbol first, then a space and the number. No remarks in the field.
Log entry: A 0.95
